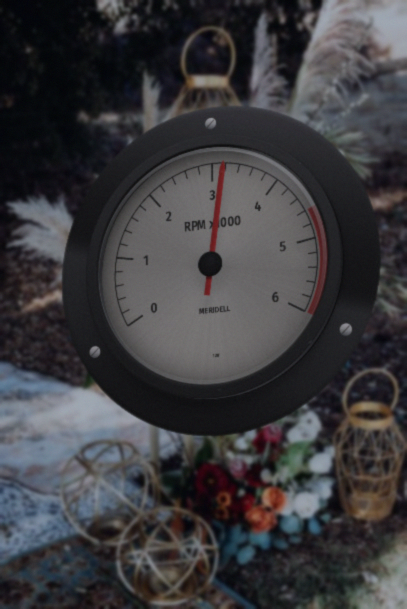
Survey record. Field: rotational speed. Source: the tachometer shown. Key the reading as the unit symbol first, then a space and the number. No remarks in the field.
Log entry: rpm 3200
